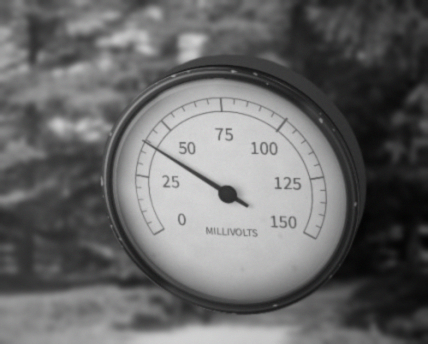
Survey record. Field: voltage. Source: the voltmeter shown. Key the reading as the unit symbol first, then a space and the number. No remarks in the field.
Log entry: mV 40
